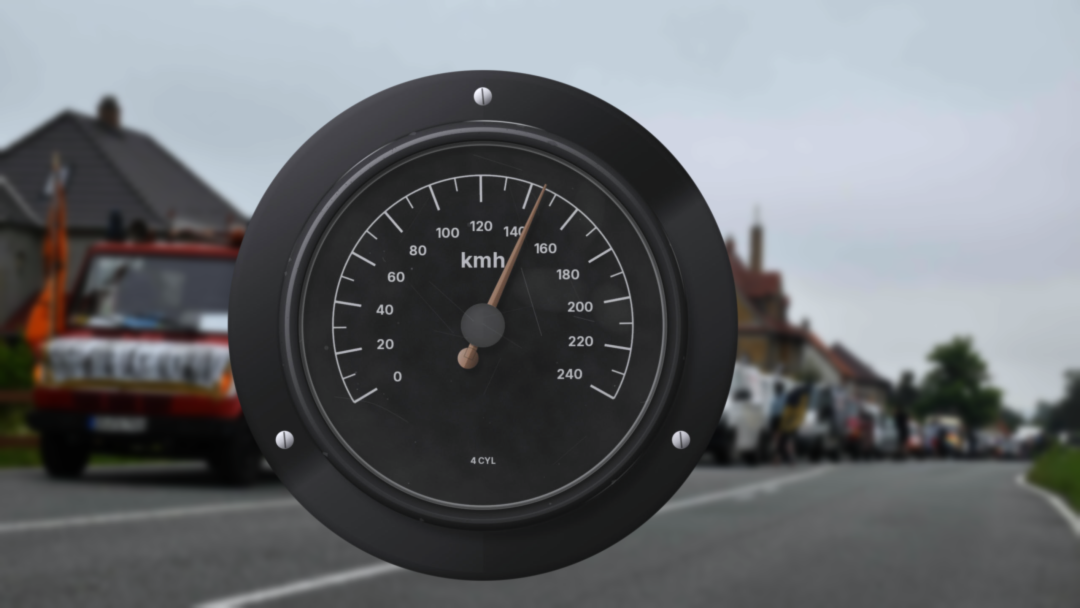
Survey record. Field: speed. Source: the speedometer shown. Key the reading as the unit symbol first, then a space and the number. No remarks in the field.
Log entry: km/h 145
